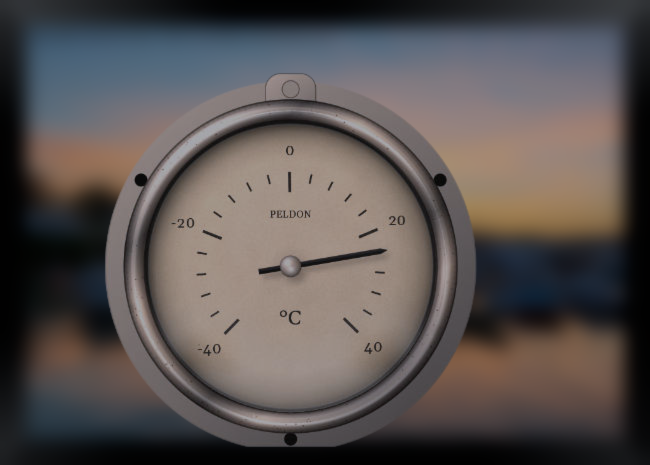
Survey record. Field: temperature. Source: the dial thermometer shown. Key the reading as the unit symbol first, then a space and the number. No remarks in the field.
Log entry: °C 24
